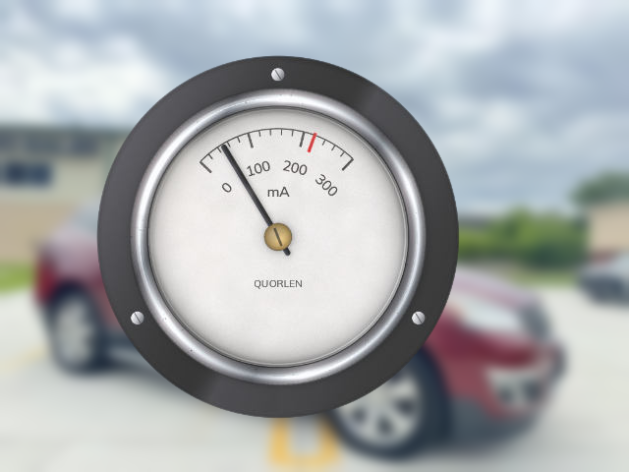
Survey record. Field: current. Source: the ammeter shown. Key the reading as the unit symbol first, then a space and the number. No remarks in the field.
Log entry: mA 50
